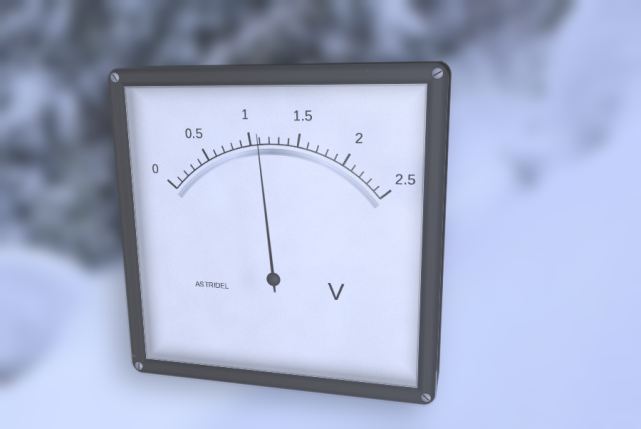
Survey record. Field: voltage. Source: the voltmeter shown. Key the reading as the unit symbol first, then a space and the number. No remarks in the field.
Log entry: V 1.1
